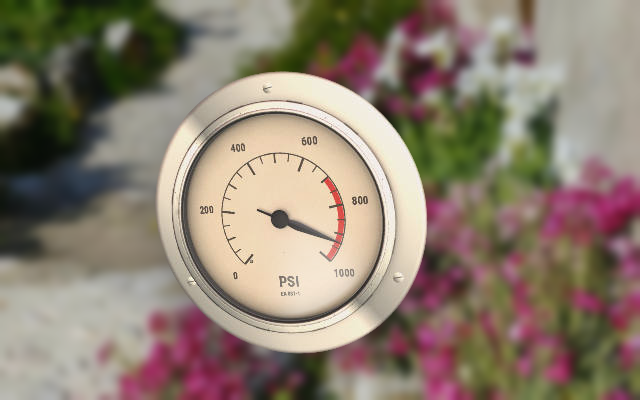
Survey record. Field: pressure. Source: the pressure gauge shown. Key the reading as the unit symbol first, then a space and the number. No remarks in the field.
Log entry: psi 925
